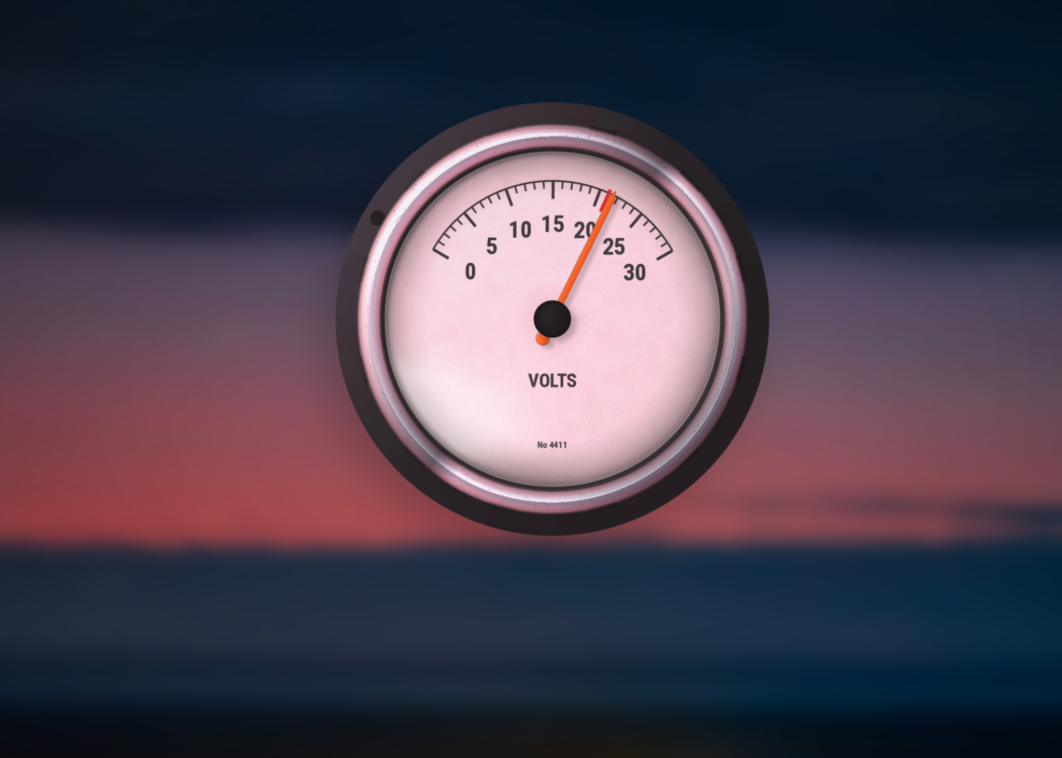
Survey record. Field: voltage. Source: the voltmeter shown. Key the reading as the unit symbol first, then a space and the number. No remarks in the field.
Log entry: V 21.5
